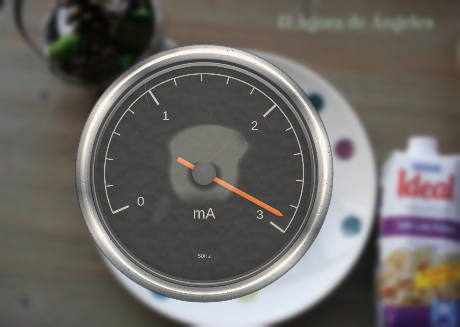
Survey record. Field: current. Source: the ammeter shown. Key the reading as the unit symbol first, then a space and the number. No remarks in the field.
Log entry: mA 2.9
